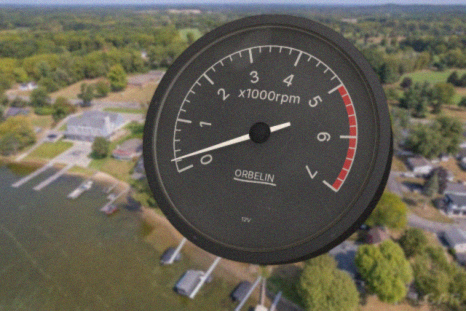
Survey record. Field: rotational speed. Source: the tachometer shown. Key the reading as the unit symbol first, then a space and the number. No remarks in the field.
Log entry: rpm 200
